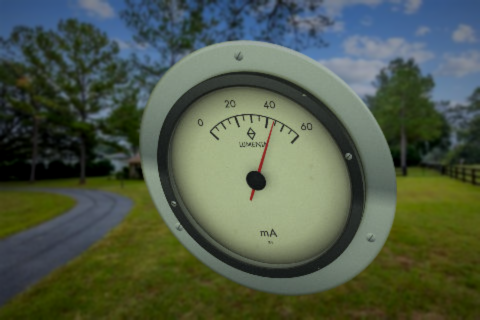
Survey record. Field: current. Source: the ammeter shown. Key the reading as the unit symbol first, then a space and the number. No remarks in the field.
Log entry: mA 45
